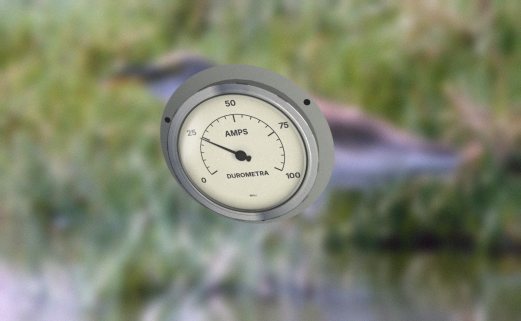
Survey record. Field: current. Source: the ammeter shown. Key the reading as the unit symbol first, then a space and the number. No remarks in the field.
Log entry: A 25
